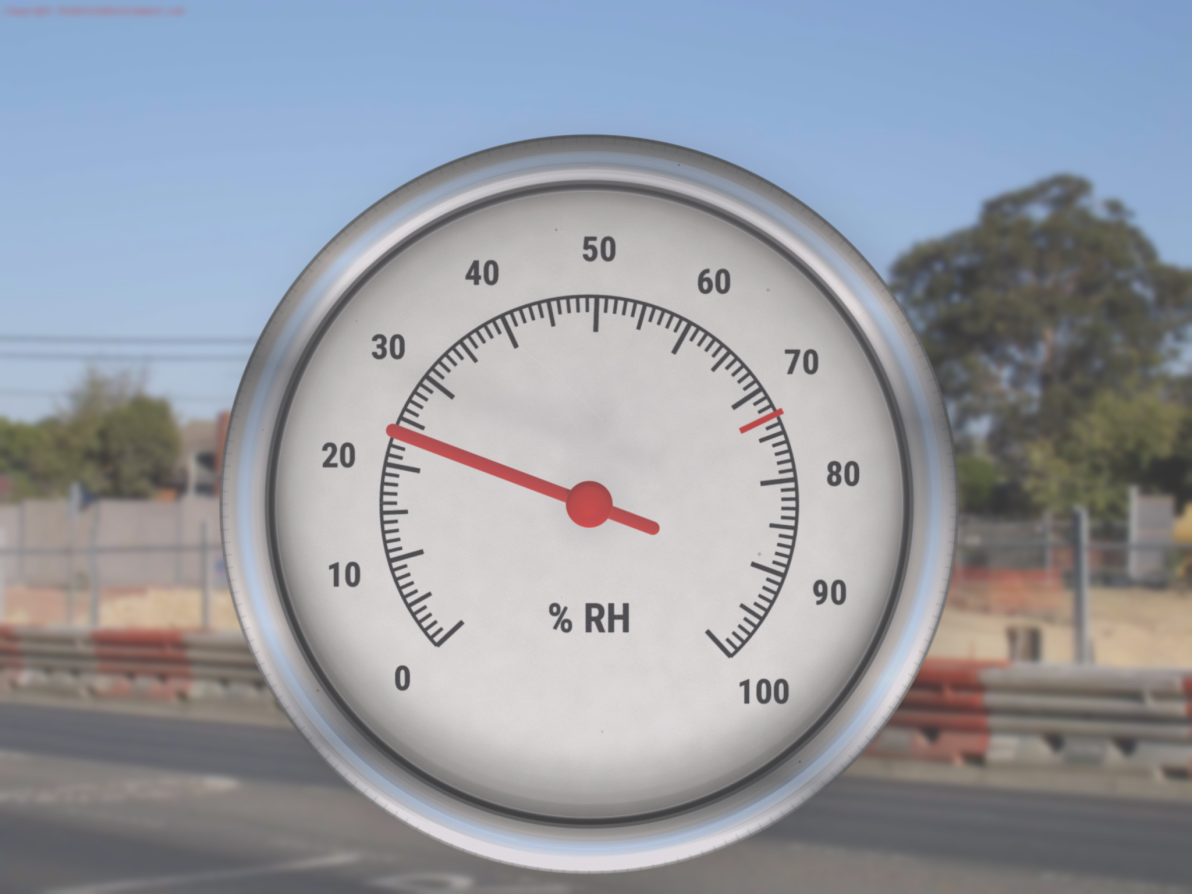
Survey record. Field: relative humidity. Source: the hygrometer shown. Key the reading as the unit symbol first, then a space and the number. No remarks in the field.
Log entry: % 23.5
